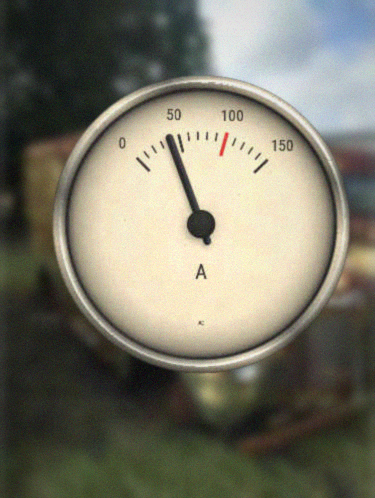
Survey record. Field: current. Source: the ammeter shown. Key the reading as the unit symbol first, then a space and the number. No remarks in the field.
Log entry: A 40
